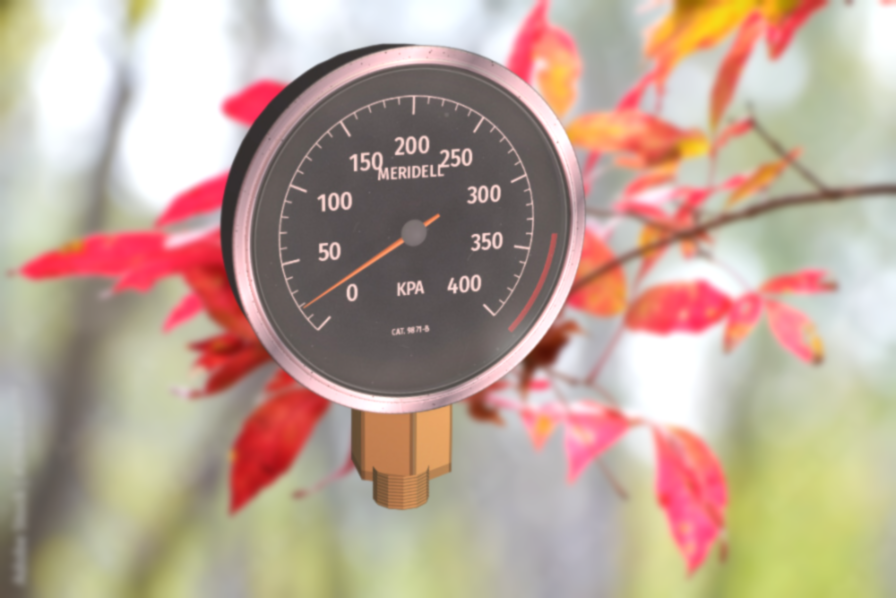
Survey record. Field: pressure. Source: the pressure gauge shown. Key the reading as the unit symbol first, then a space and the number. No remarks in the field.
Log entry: kPa 20
